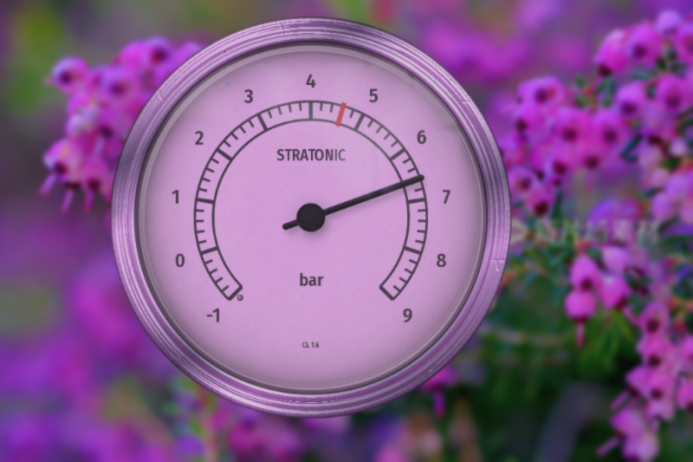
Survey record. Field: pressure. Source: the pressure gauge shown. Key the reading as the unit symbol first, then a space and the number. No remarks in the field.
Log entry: bar 6.6
